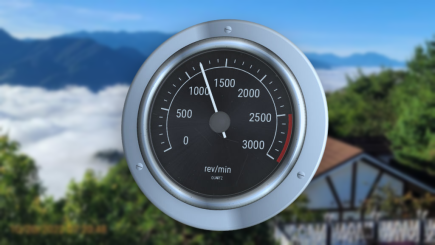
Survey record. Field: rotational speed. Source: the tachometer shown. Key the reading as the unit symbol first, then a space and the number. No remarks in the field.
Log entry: rpm 1200
